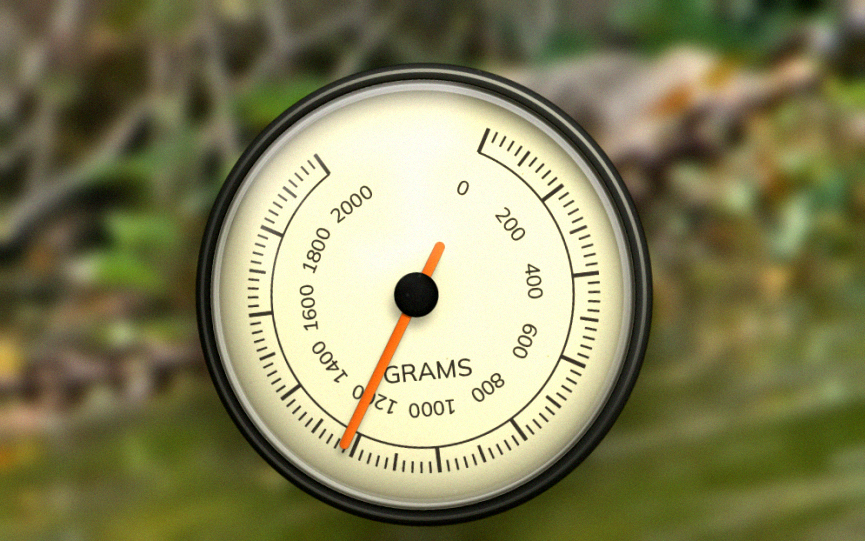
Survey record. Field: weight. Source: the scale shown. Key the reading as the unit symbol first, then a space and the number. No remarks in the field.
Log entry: g 1220
